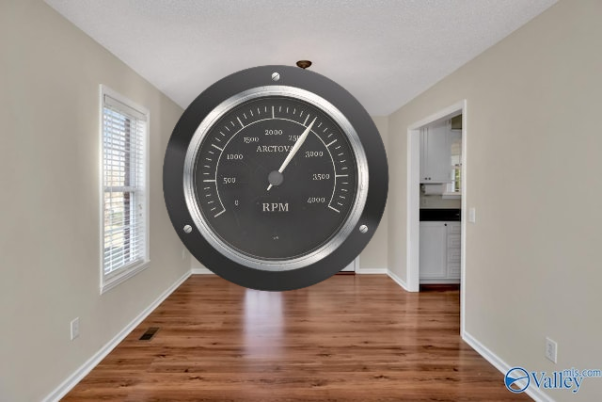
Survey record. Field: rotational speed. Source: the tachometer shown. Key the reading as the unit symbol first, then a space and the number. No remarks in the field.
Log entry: rpm 2600
